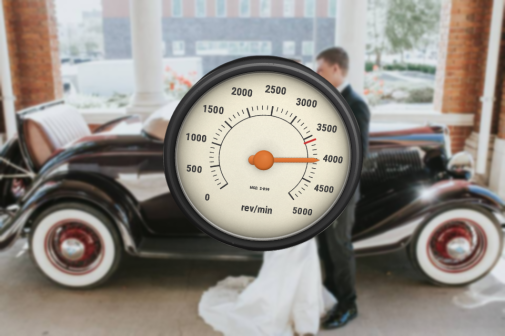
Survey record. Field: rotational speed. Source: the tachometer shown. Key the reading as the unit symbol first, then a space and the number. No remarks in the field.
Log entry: rpm 4000
